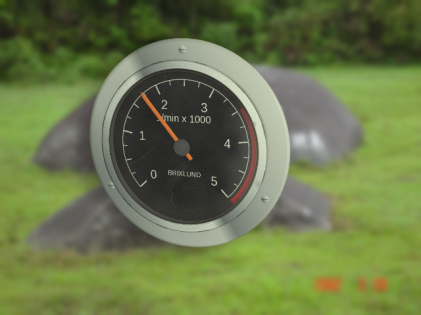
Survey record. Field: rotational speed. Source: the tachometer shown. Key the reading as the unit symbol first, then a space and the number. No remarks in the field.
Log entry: rpm 1750
